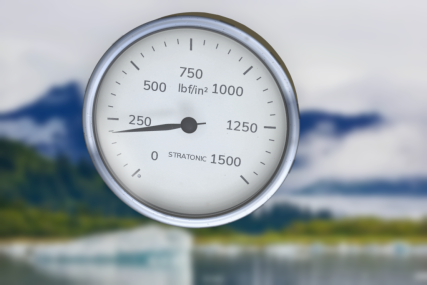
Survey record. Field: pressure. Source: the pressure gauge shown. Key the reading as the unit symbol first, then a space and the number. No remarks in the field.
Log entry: psi 200
